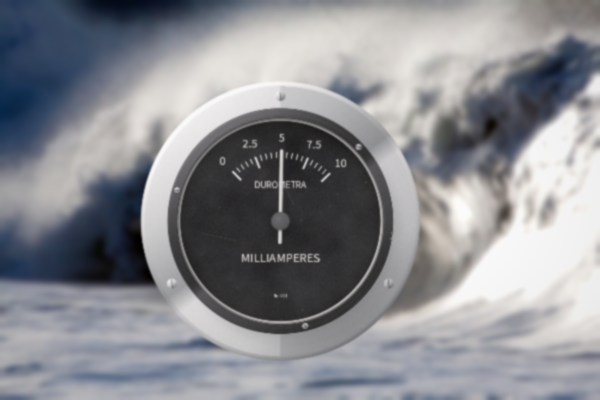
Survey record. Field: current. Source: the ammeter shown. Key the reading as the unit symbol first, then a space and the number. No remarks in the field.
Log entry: mA 5
